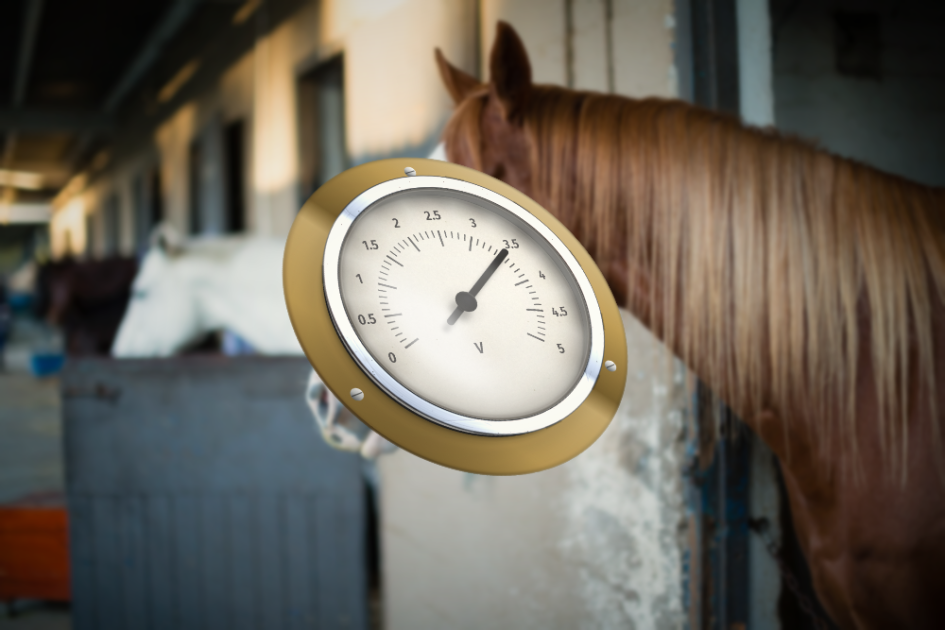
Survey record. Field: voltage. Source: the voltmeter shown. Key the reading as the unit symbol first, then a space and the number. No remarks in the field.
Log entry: V 3.5
